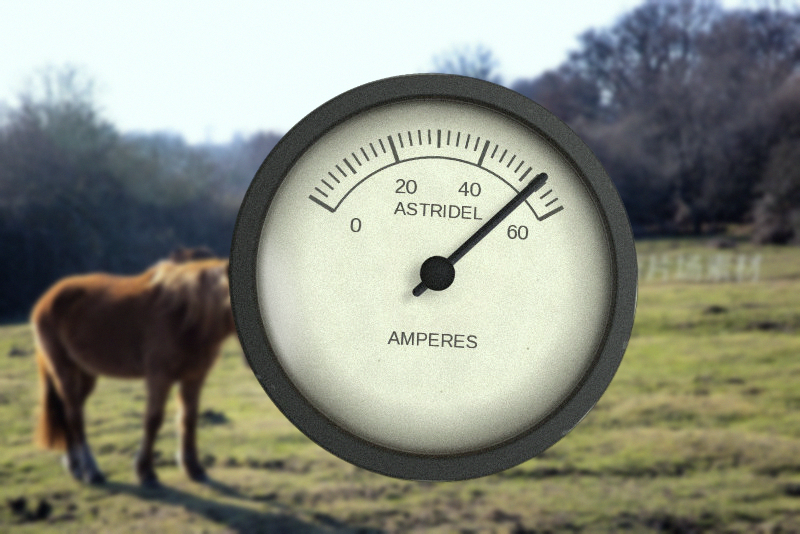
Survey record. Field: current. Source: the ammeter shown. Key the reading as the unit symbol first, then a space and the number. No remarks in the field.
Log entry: A 53
